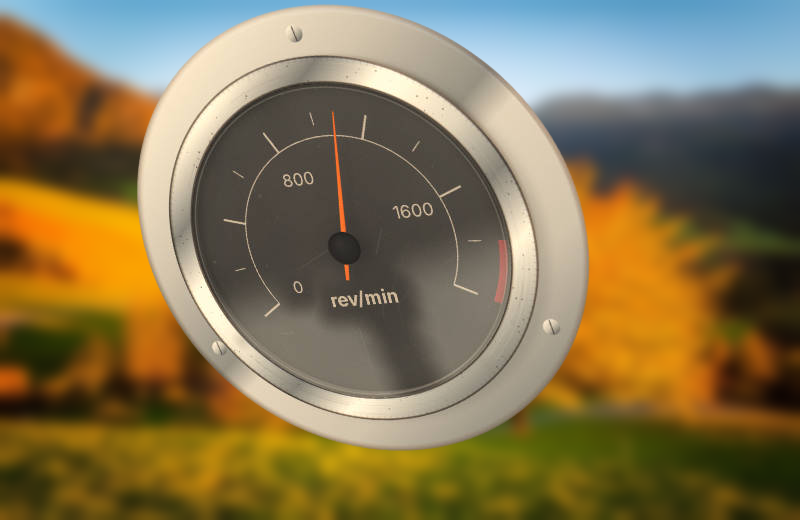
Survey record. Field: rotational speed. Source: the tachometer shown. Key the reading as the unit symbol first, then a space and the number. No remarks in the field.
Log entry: rpm 1100
